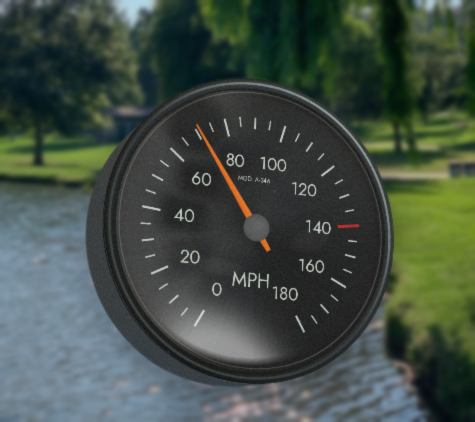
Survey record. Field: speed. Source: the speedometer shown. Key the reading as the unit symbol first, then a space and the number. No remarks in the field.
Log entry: mph 70
